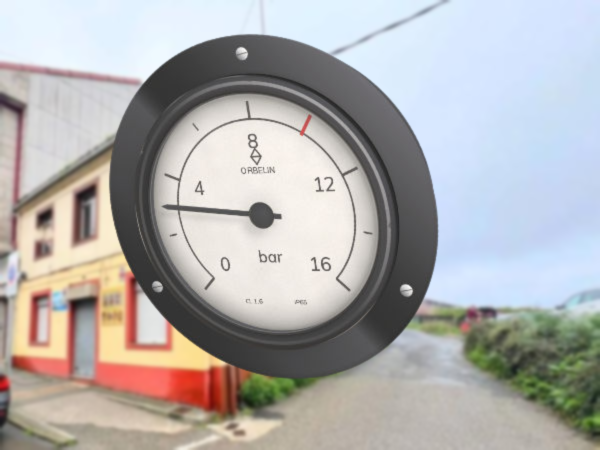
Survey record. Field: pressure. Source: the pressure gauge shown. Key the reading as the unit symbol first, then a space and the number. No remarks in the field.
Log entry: bar 3
